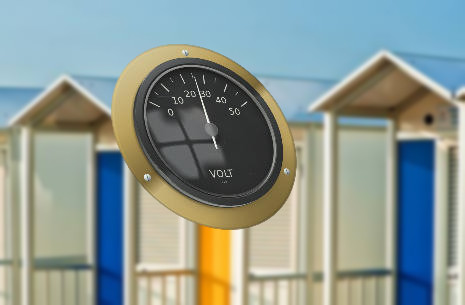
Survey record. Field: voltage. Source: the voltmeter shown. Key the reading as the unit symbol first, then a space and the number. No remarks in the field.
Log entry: V 25
